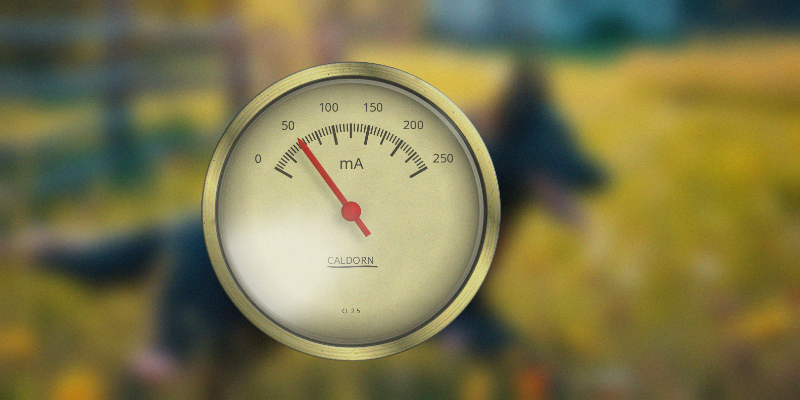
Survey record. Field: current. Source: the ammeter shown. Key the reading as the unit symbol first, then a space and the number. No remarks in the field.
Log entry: mA 50
